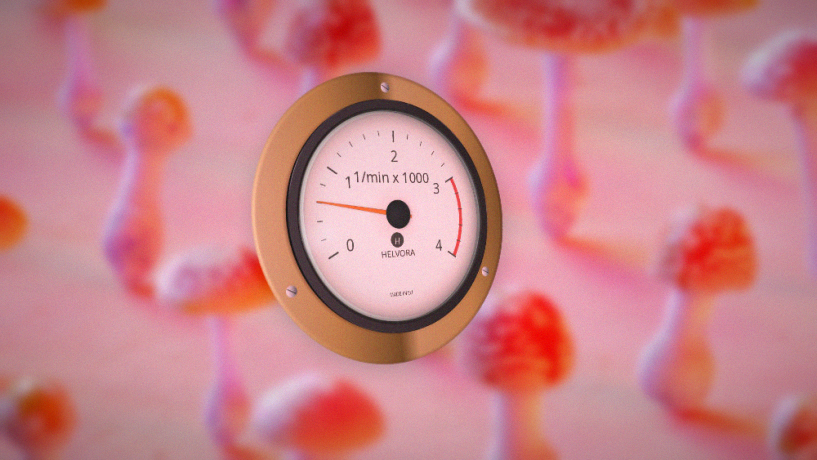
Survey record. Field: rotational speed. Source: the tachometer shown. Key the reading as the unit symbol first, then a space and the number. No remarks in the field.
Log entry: rpm 600
